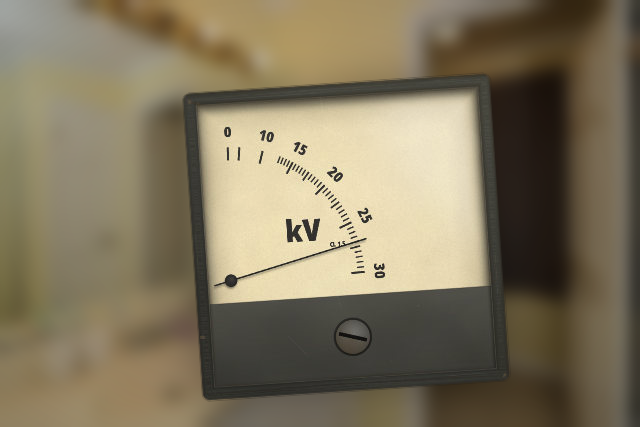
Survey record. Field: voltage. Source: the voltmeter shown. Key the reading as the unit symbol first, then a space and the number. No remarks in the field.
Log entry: kV 27
